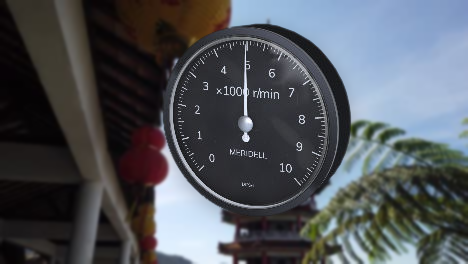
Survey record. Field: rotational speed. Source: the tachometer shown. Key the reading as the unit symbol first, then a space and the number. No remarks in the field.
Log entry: rpm 5000
